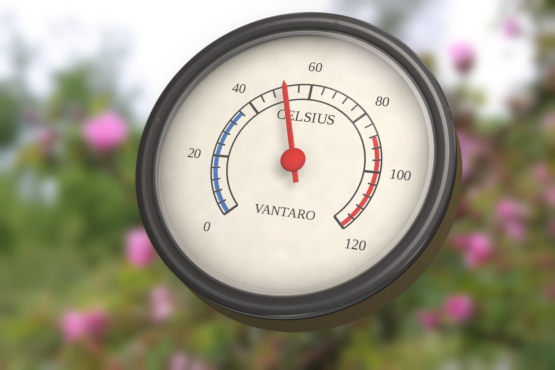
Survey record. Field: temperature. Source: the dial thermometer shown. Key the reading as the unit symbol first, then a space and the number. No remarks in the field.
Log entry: °C 52
